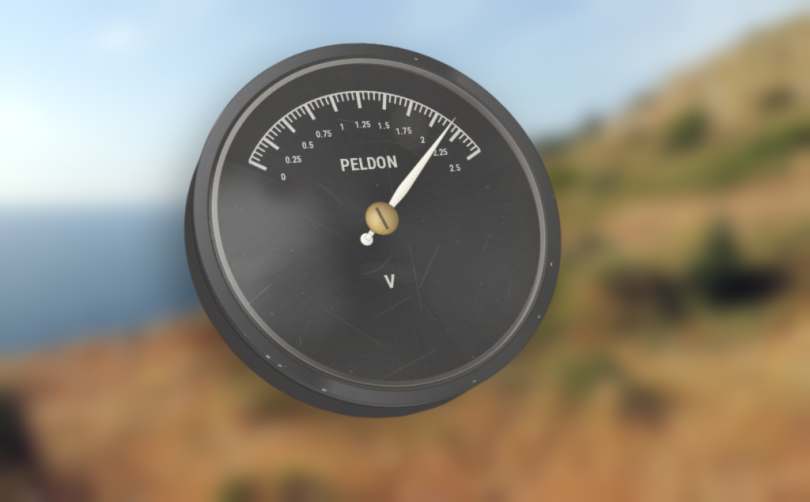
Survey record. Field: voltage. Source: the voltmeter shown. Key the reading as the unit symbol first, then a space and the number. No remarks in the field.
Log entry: V 2.15
